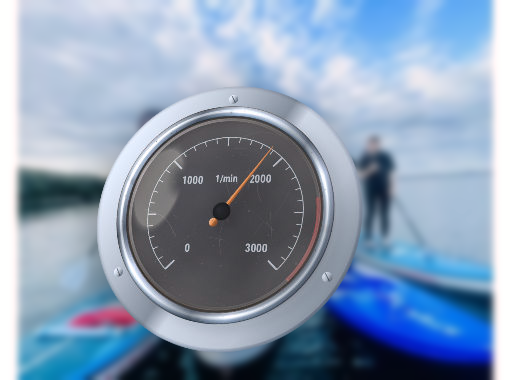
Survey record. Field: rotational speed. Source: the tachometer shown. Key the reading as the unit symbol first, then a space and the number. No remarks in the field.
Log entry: rpm 1900
